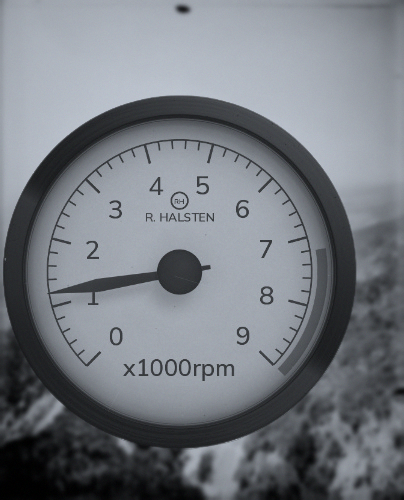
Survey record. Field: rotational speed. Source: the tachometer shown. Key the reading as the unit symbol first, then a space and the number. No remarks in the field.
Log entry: rpm 1200
